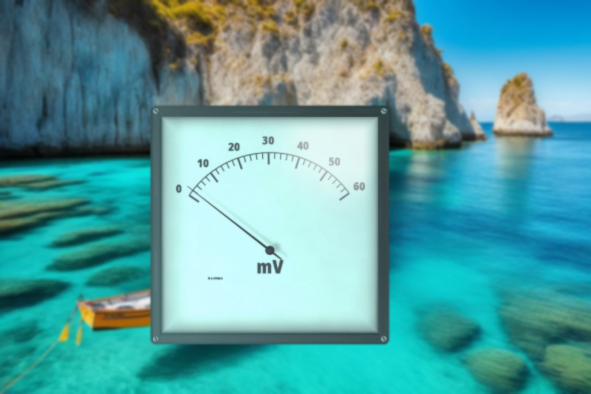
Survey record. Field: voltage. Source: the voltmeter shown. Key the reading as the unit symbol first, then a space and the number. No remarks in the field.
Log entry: mV 2
